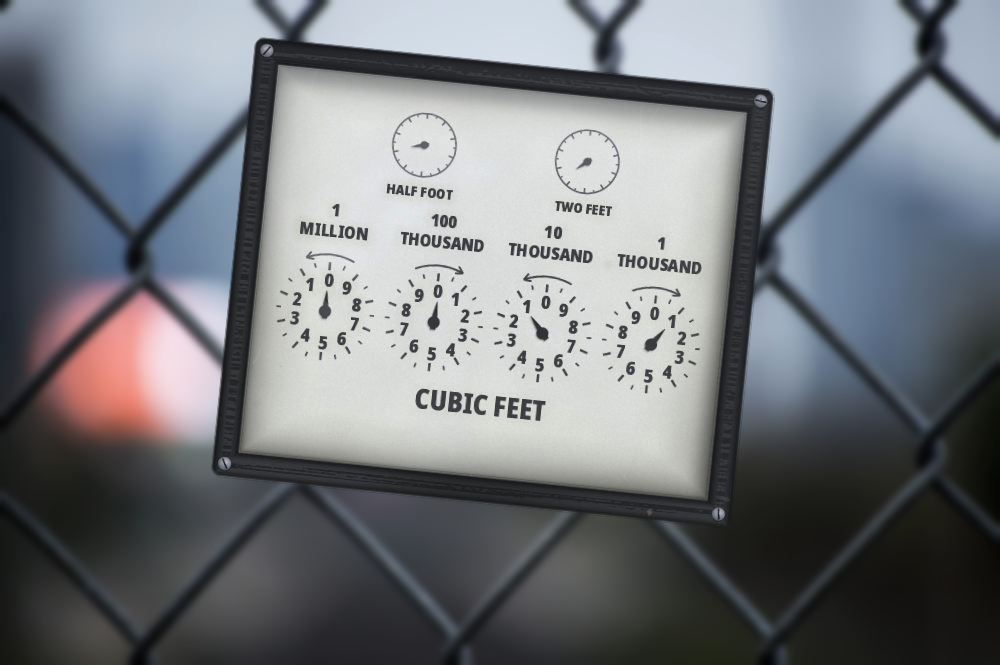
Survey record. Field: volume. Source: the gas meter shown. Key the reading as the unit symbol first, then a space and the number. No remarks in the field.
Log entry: ft³ 1100
